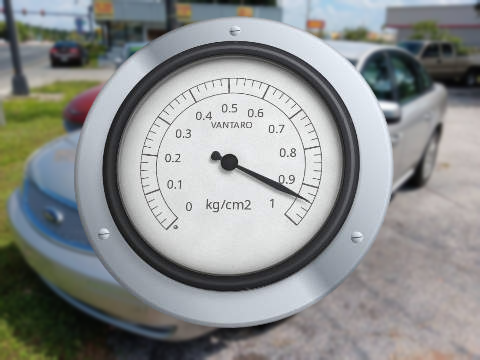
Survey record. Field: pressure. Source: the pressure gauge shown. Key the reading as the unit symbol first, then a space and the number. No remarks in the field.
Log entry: kg/cm² 0.94
